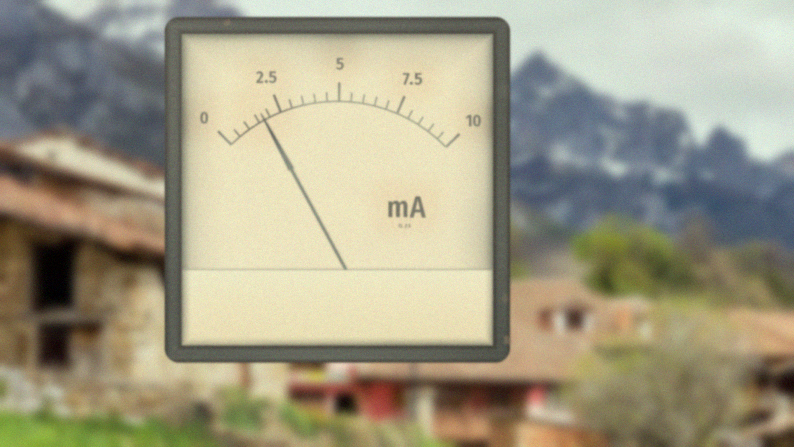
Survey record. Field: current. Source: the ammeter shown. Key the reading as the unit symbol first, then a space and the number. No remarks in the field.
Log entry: mA 1.75
